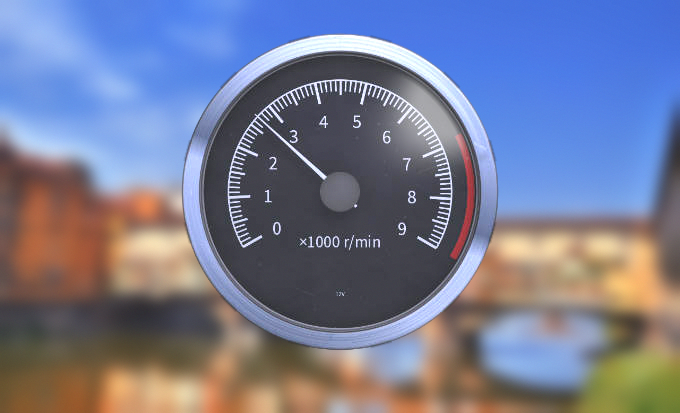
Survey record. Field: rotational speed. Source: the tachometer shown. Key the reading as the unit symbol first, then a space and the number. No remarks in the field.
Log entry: rpm 2700
